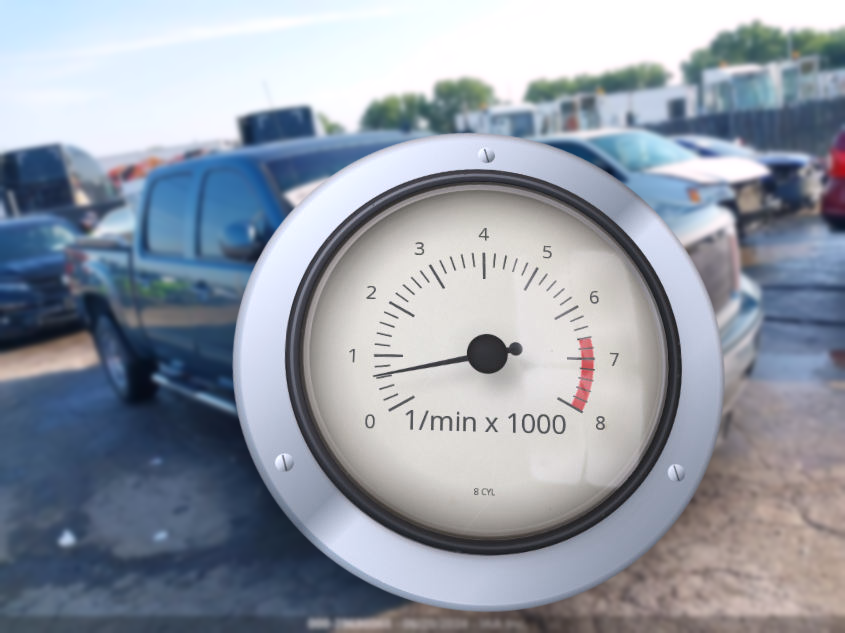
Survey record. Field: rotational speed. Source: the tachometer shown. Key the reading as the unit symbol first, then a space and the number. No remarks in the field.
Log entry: rpm 600
